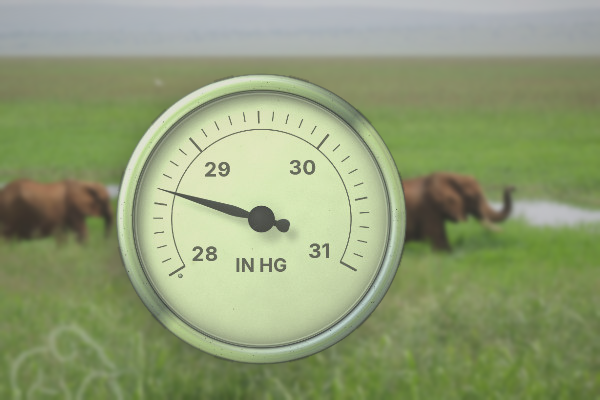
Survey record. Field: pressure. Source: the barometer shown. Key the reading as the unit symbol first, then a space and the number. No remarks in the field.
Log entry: inHg 28.6
